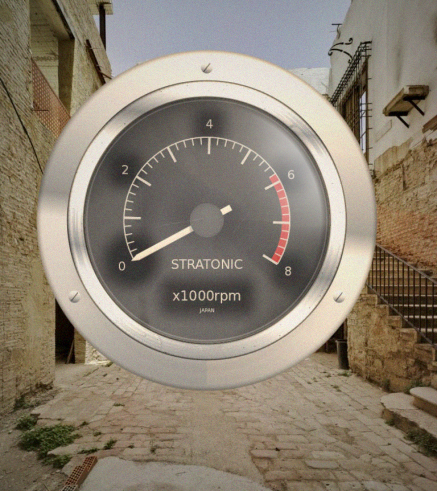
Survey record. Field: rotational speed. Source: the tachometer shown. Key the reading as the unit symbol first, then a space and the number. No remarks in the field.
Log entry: rpm 0
